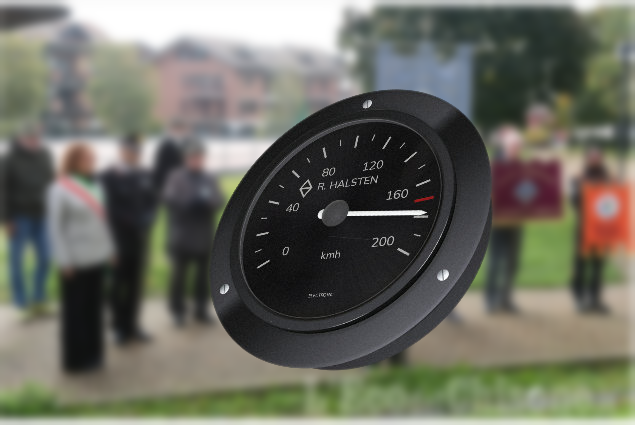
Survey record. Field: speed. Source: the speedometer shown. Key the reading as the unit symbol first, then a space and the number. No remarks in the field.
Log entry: km/h 180
